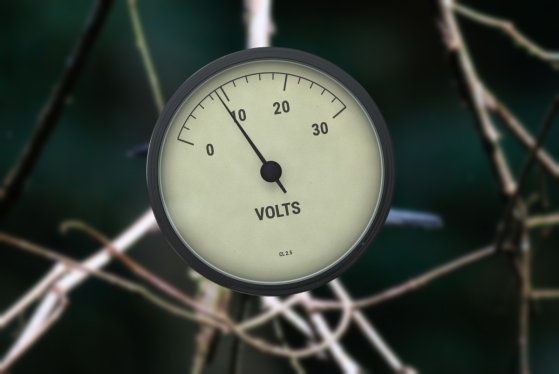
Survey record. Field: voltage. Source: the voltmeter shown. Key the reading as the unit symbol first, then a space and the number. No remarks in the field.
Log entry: V 9
